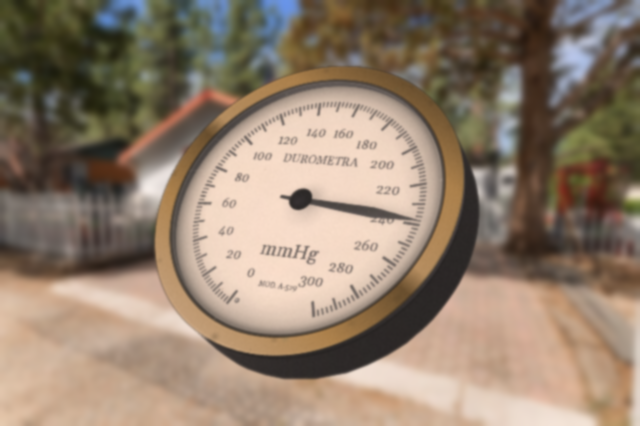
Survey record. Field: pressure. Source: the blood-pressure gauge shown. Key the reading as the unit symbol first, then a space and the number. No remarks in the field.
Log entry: mmHg 240
